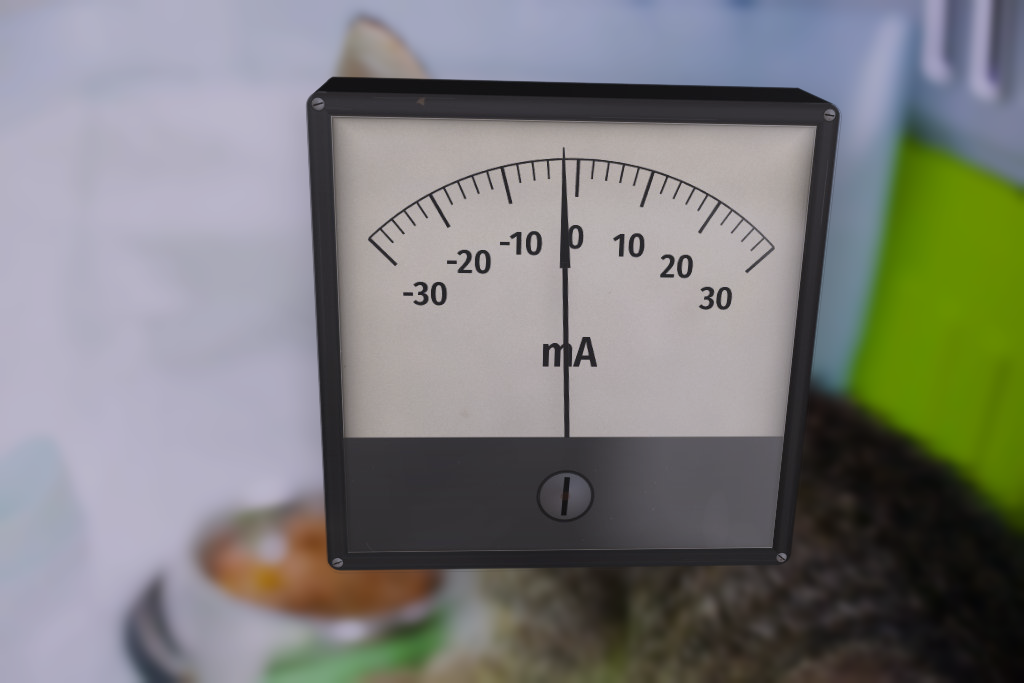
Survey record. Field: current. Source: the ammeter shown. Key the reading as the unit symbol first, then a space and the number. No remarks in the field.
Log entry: mA -2
